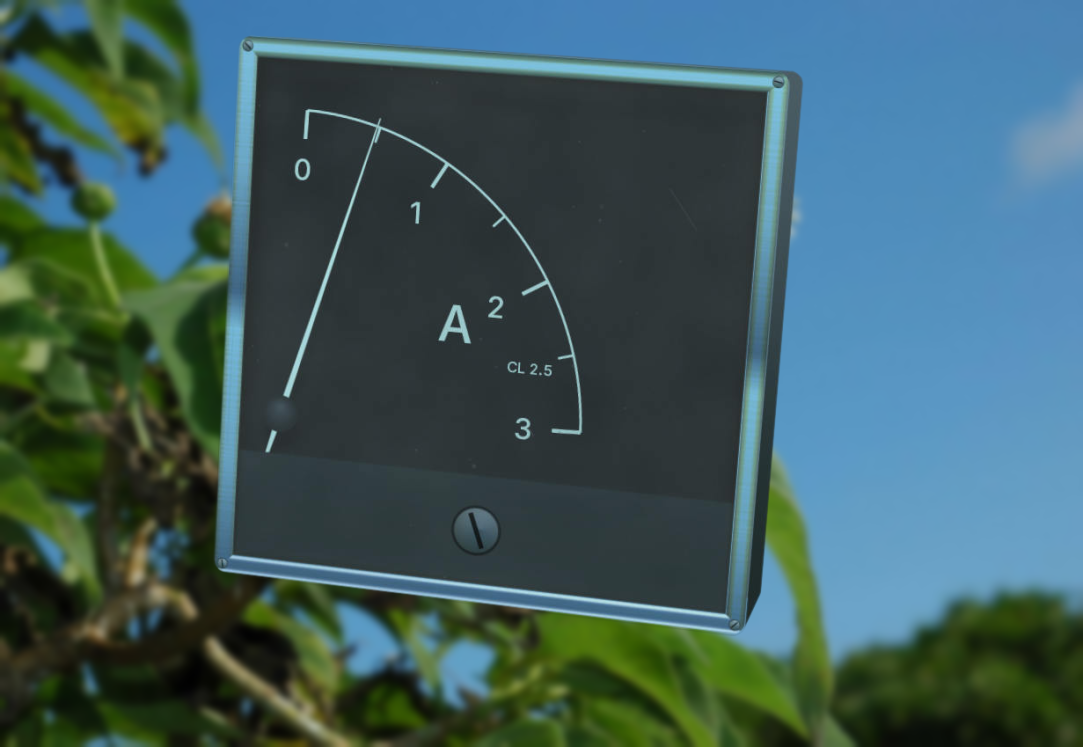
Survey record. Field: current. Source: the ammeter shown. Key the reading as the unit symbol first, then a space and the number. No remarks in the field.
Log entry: A 0.5
